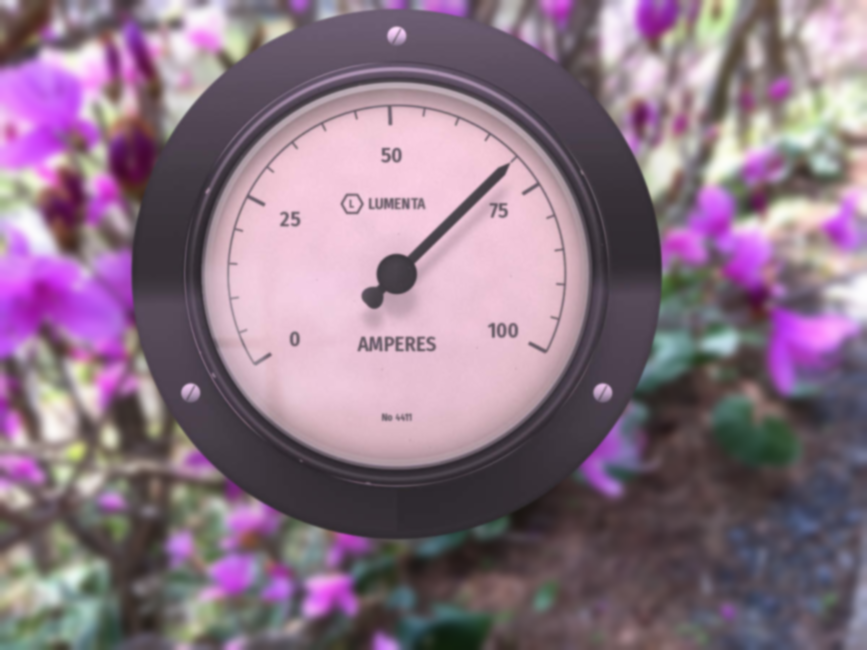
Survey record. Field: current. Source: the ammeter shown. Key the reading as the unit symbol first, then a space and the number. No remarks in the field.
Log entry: A 70
